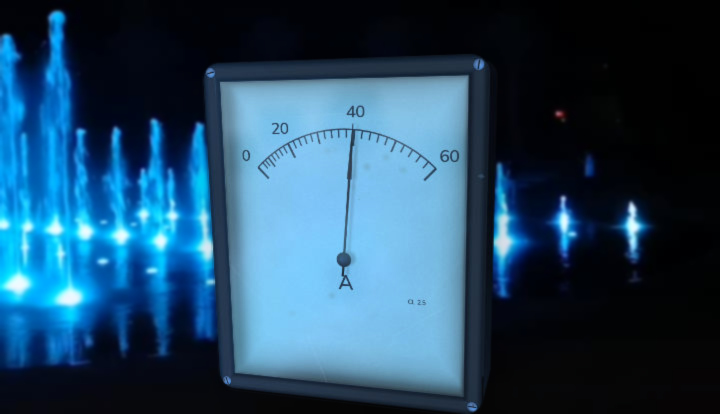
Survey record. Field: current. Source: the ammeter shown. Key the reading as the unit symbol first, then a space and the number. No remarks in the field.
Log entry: A 40
